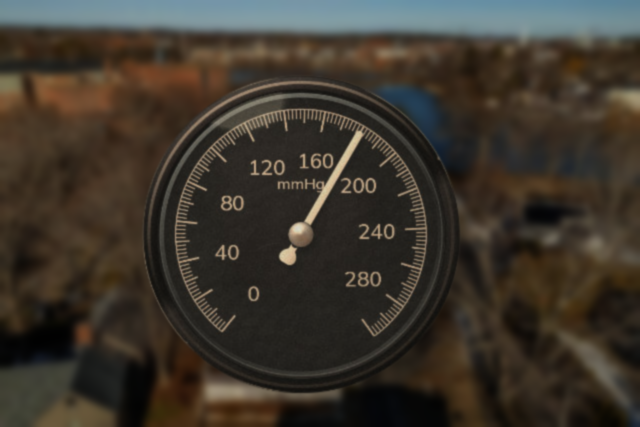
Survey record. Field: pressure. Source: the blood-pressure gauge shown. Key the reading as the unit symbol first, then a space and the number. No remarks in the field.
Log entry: mmHg 180
